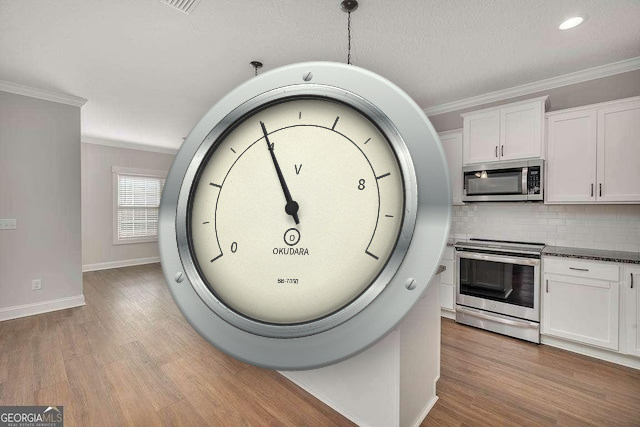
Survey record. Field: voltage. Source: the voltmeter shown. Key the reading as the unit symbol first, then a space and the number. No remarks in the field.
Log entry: V 4
